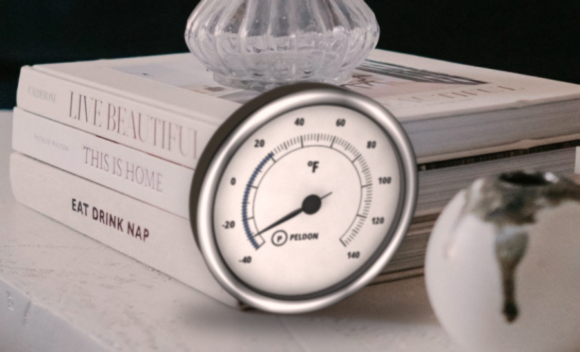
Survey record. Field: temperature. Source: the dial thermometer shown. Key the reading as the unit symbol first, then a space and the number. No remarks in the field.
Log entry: °F -30
